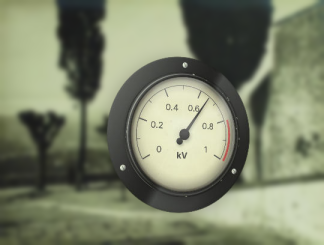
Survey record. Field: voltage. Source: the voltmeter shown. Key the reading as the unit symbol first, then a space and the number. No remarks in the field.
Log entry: kV 0.65
